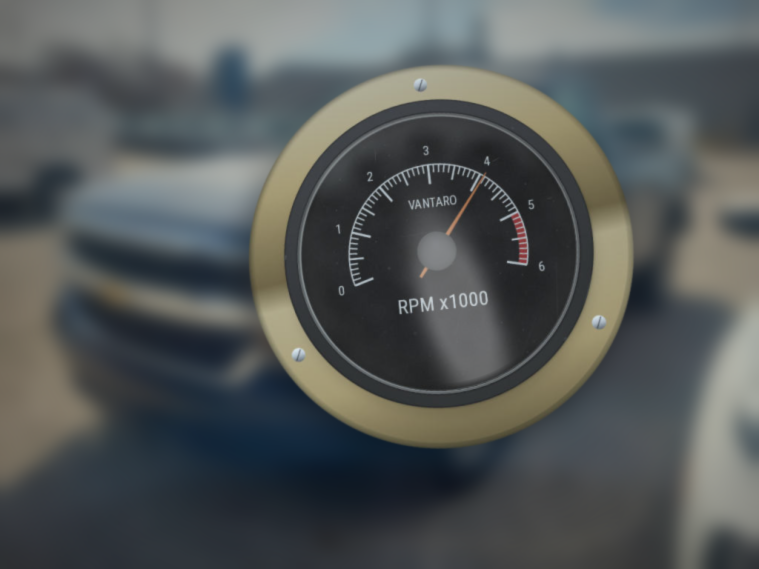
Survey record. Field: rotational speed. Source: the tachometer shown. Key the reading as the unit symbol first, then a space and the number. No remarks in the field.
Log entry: rpm 4100
